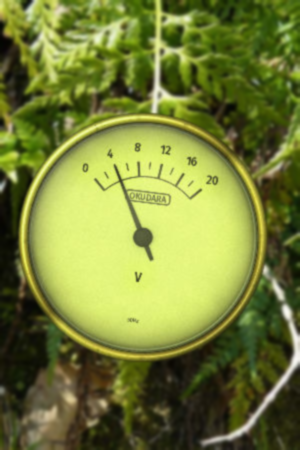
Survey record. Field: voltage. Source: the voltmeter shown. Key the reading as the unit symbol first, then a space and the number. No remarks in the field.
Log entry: V 4
